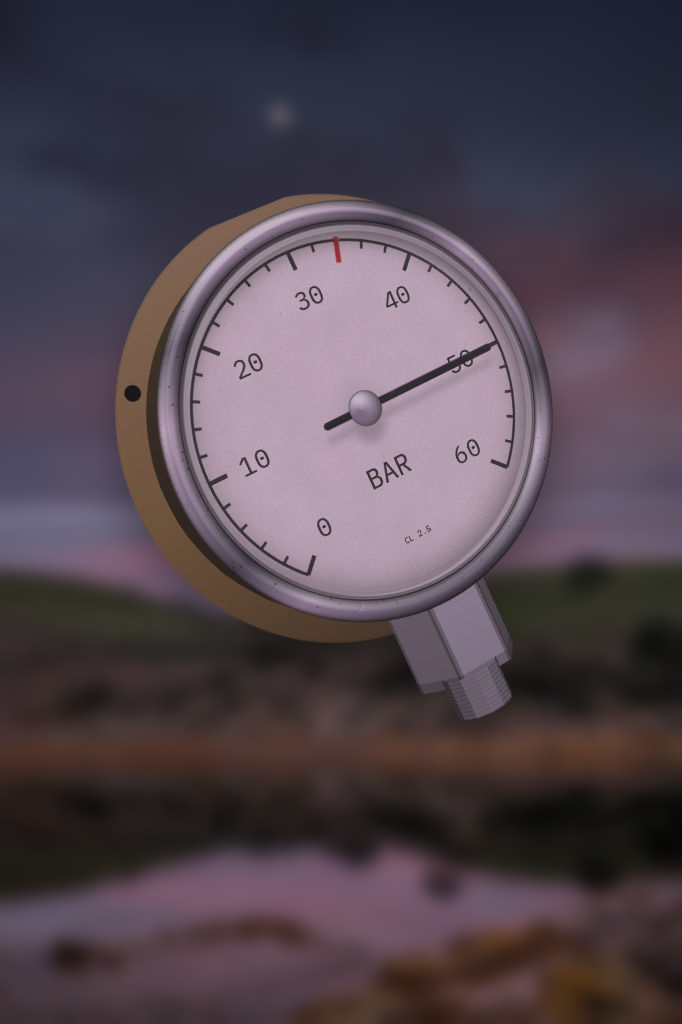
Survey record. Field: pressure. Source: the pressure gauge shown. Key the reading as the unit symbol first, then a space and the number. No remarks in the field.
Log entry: bar 50
